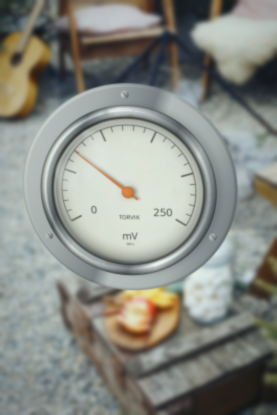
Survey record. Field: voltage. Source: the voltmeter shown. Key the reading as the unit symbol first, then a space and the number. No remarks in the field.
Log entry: mV 70
